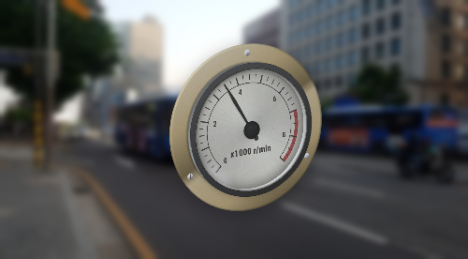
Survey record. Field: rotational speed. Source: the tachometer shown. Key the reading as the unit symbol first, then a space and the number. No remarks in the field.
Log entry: rpm 3500
